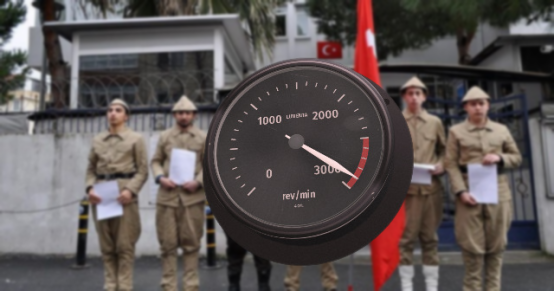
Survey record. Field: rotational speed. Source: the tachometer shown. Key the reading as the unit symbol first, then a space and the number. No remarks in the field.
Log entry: rpm 2900
